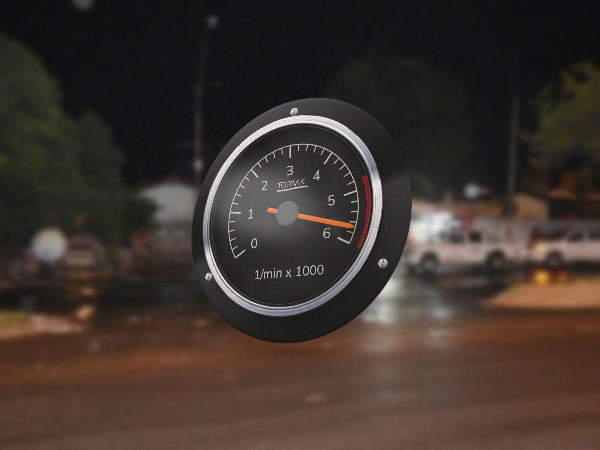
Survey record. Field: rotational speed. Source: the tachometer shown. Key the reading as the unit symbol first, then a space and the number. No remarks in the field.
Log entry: rpm 5700
